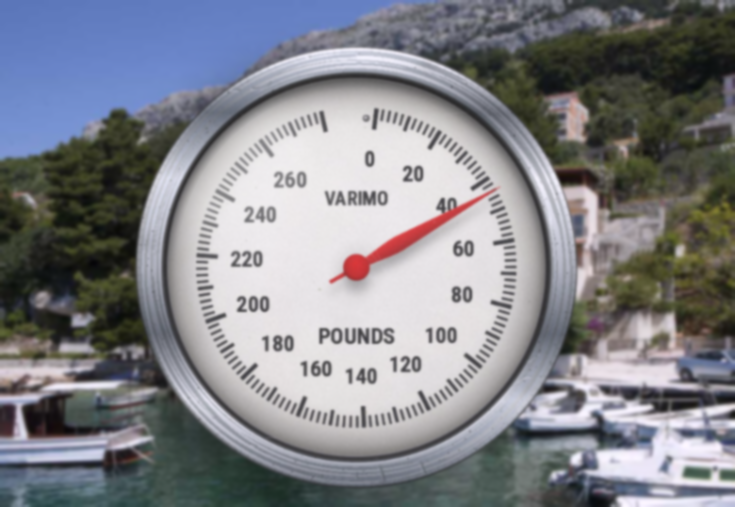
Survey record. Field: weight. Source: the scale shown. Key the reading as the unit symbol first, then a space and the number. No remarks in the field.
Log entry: lb 44
